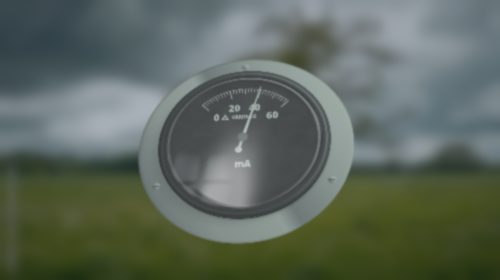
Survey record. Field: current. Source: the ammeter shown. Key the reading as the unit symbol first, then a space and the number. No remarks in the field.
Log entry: mA 40
